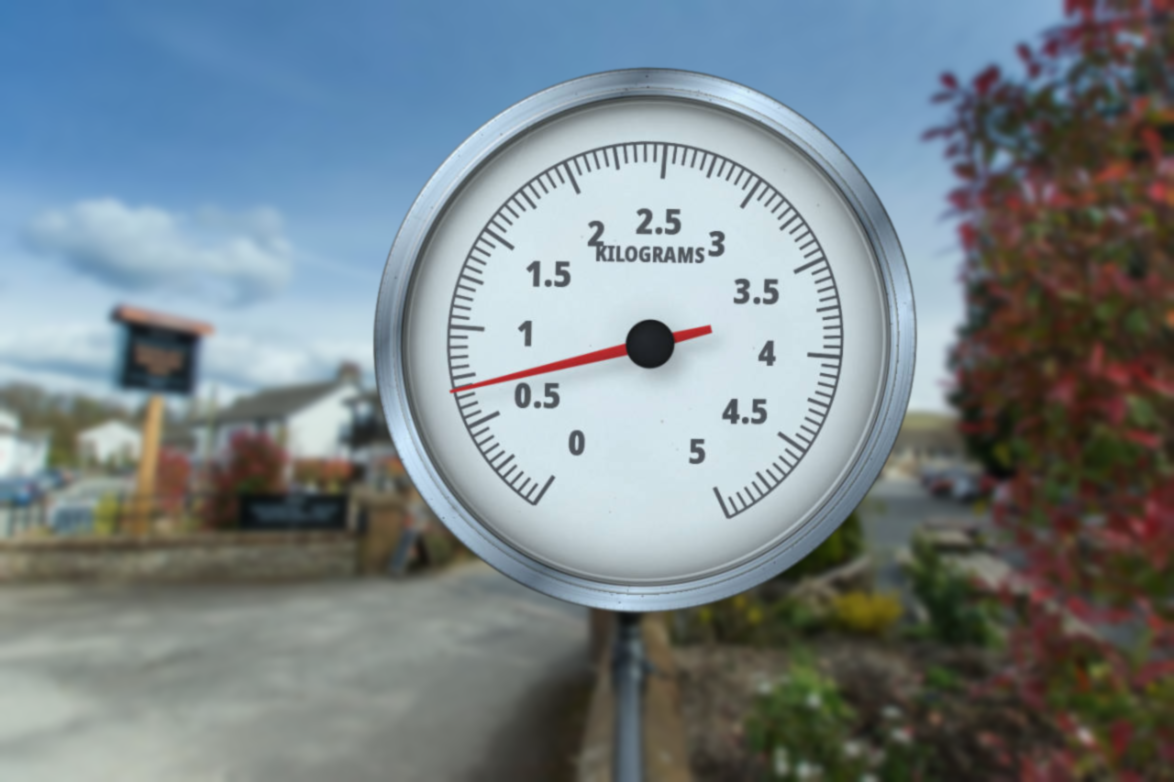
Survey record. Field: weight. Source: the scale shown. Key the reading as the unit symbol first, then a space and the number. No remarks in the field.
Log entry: kg 0.7
